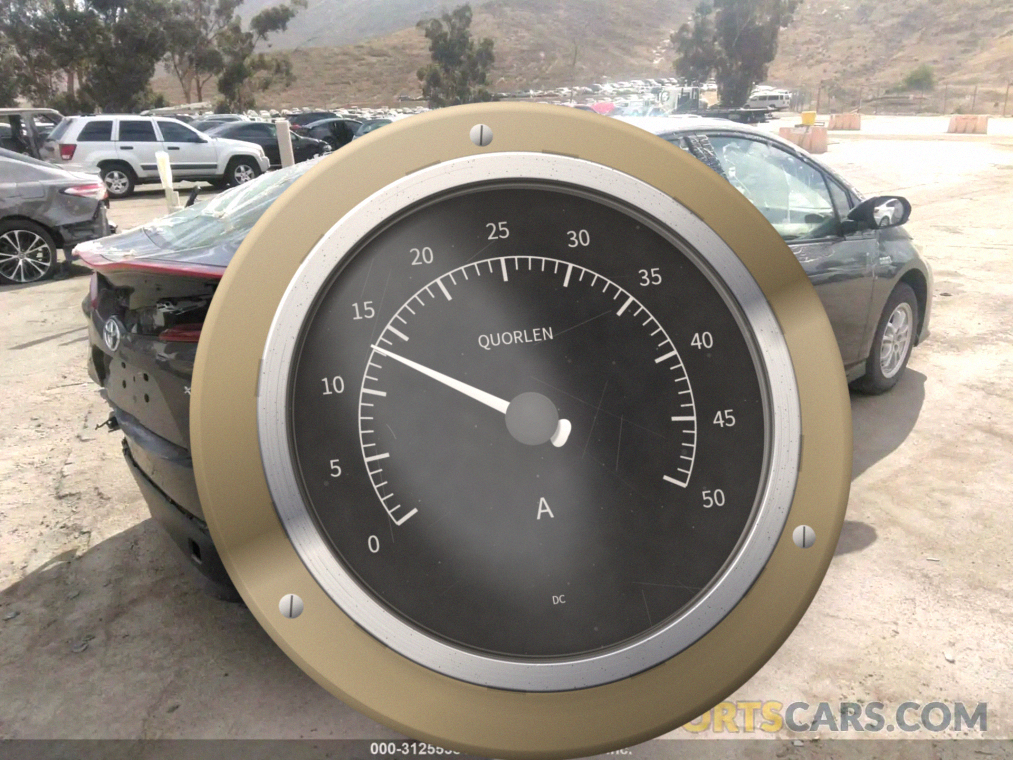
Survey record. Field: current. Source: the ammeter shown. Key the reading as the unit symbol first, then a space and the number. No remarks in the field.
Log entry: A 13
